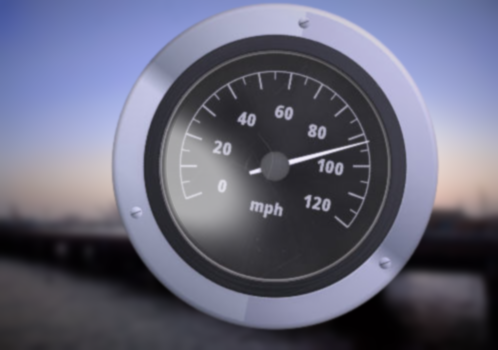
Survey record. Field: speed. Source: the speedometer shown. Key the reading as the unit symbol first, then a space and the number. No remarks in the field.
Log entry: mph 92.5
